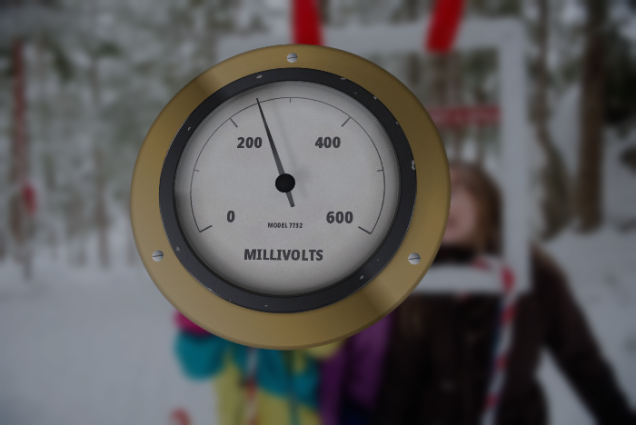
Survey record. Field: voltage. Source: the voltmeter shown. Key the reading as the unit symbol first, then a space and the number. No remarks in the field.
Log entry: mV 250
